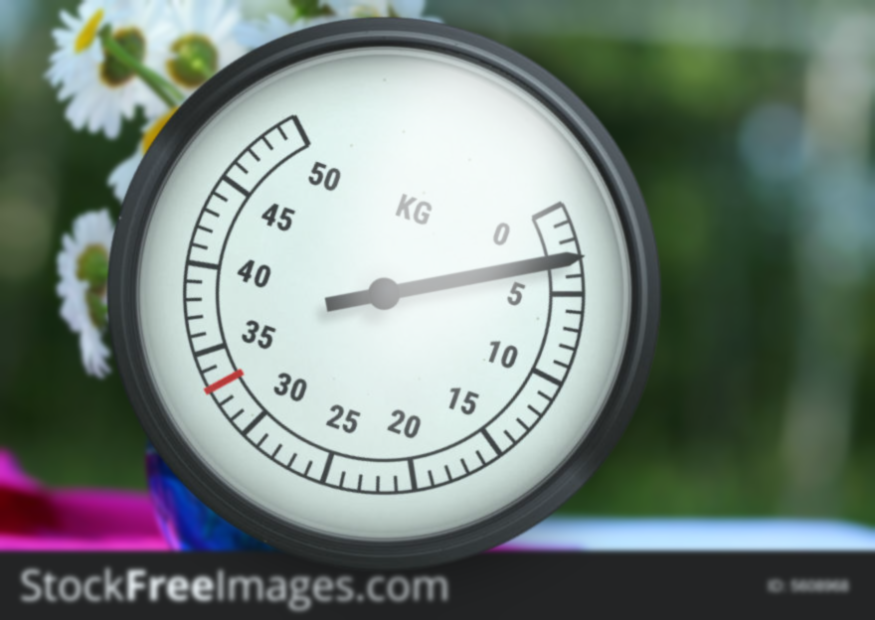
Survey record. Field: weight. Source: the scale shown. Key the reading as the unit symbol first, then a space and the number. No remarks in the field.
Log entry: kg 3
